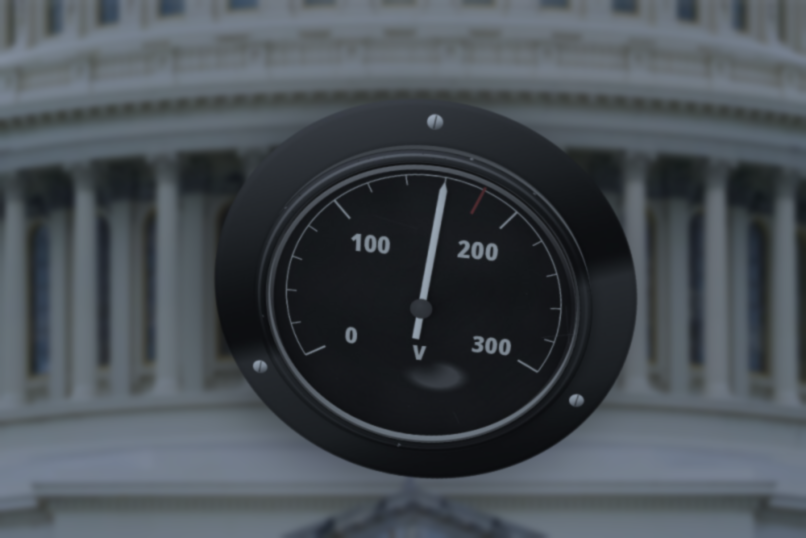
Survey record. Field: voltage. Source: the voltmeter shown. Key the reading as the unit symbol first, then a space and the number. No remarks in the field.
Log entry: V 160
